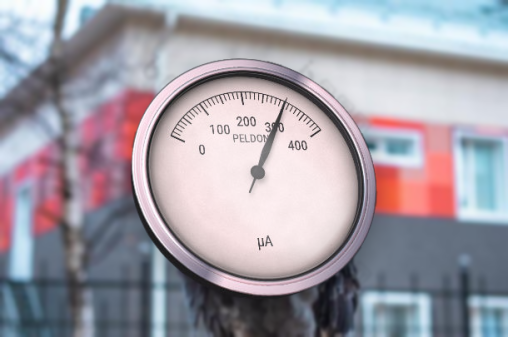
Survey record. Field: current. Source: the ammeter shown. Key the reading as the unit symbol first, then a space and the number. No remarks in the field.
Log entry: µA 300
